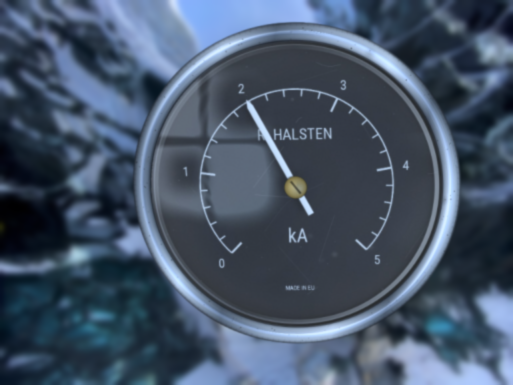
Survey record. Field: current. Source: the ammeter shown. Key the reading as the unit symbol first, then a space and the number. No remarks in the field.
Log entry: kA 2
